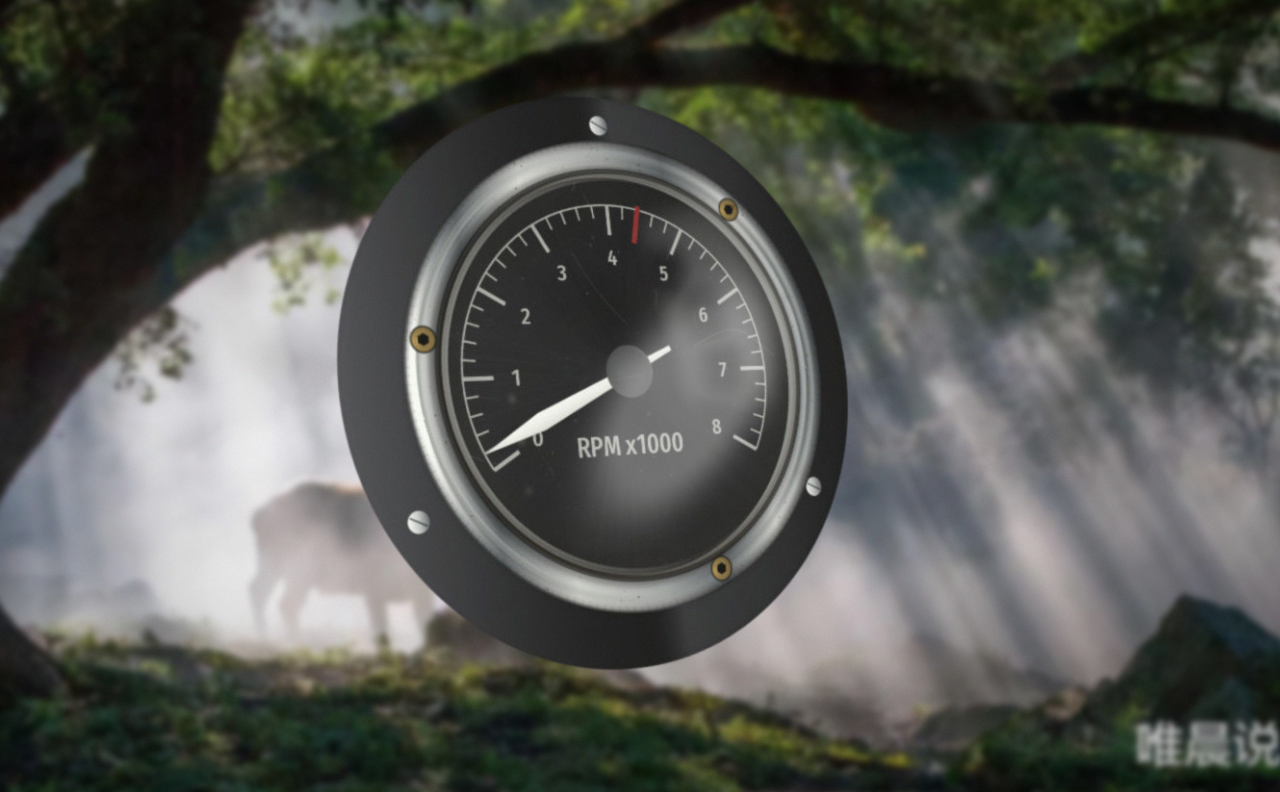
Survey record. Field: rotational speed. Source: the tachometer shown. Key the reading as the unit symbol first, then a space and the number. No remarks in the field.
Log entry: rpm 200
